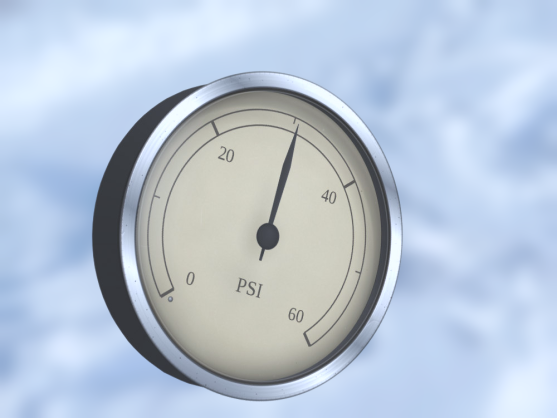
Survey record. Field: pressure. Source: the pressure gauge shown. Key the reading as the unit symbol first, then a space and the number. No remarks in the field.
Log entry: psi 30
